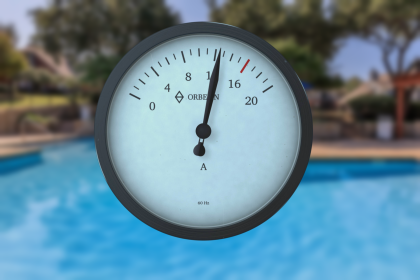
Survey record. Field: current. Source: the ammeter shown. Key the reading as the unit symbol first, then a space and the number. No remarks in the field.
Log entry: A 12.5
